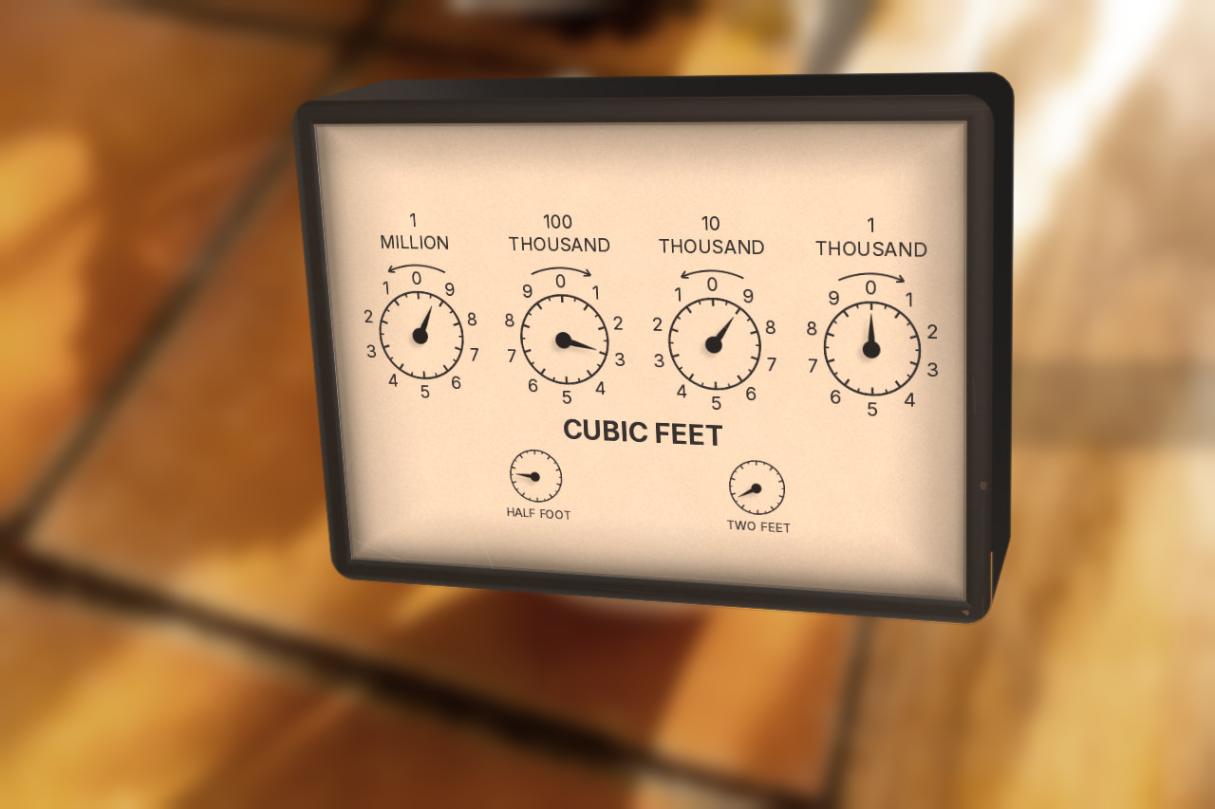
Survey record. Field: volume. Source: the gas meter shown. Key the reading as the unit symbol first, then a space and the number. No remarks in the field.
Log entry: ft³ 929000
